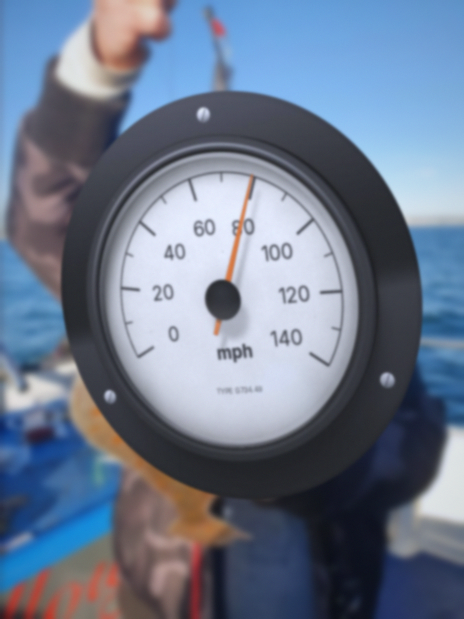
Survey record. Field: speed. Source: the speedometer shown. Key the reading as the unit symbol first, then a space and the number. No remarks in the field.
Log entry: mph 80
